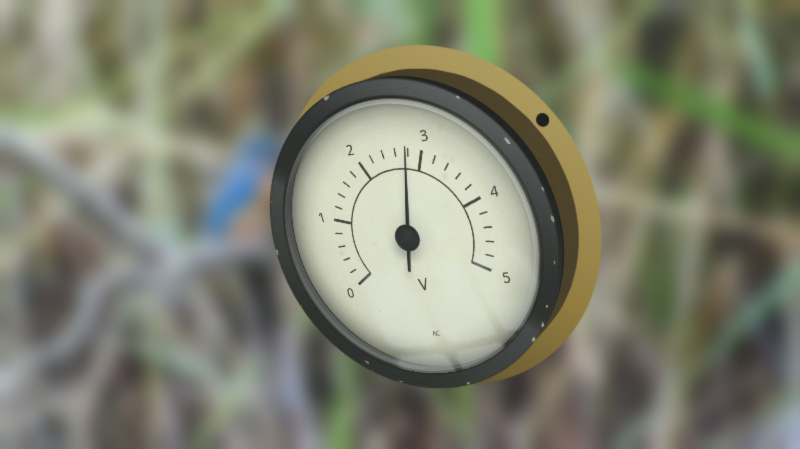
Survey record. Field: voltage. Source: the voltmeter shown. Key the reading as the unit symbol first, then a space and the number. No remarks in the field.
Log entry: V 2.8
